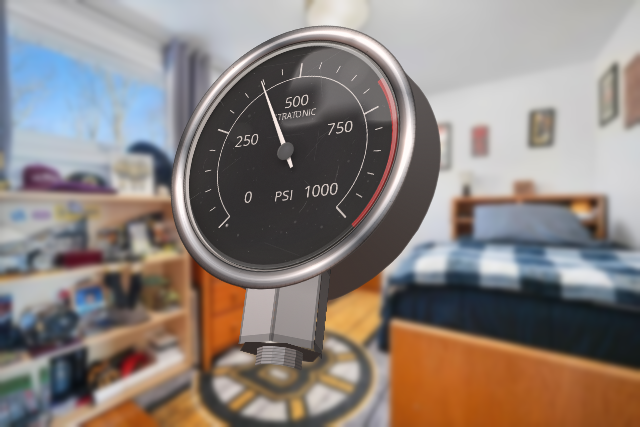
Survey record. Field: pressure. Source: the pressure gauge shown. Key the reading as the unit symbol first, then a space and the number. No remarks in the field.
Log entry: psi 400
